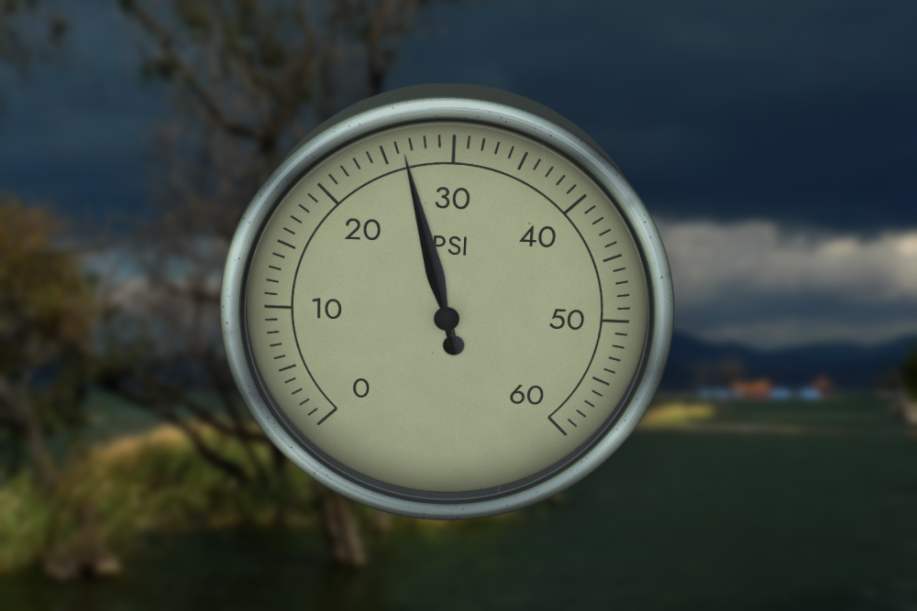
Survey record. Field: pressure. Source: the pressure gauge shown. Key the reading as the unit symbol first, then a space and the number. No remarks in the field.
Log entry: psi 26.5
